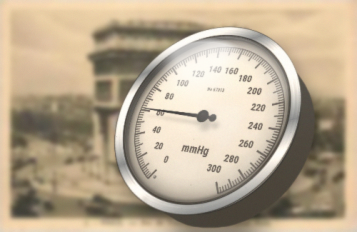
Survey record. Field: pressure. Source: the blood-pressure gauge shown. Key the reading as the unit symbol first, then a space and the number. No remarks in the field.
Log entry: mmHg 60
